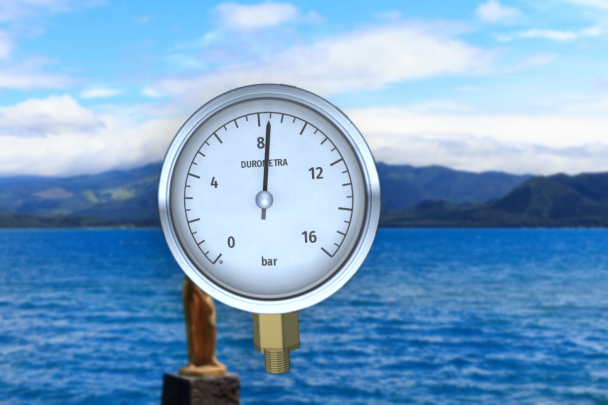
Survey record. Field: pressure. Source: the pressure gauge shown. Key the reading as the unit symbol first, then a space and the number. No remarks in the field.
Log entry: bar 8.5
